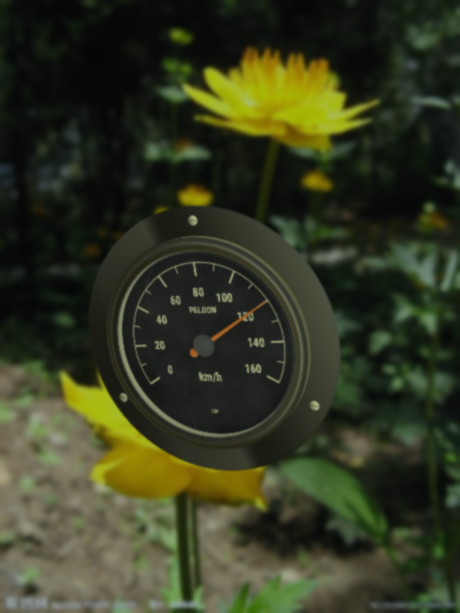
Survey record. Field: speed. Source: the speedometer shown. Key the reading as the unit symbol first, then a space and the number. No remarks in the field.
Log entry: km/h 120
